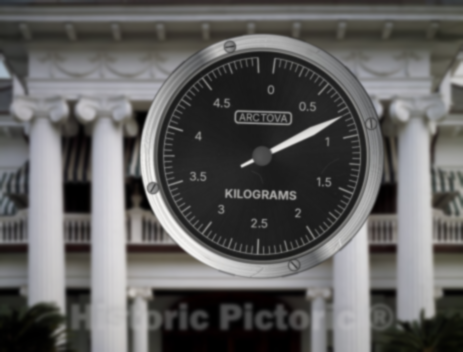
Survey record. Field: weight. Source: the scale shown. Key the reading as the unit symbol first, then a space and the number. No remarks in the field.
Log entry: kg 0.8
